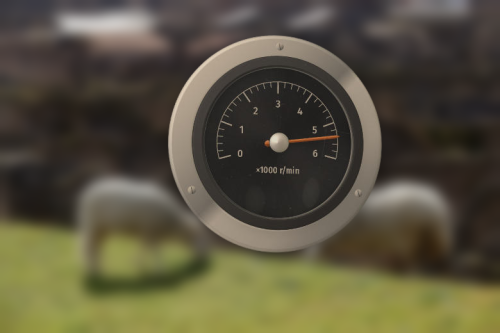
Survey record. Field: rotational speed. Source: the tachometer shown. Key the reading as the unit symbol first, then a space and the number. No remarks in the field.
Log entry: rpm 5400
